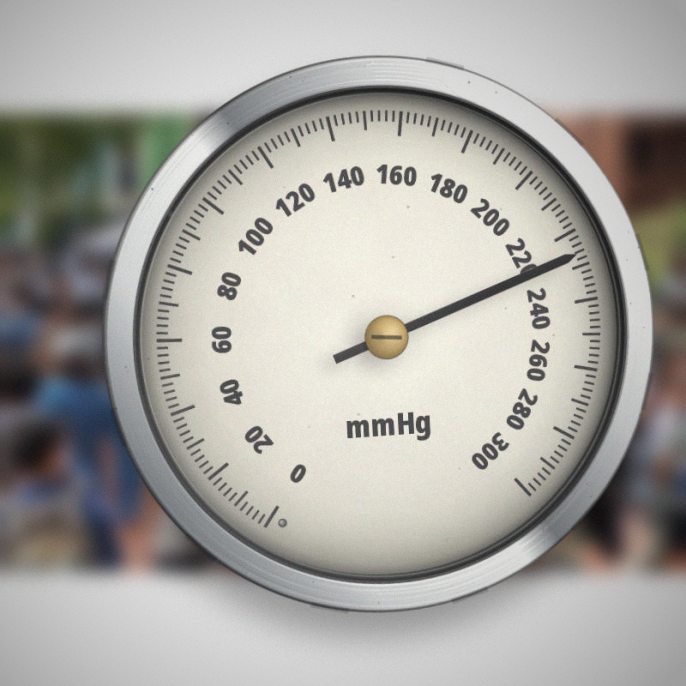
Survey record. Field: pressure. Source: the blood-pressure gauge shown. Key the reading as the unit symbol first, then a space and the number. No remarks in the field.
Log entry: mmHg 226
